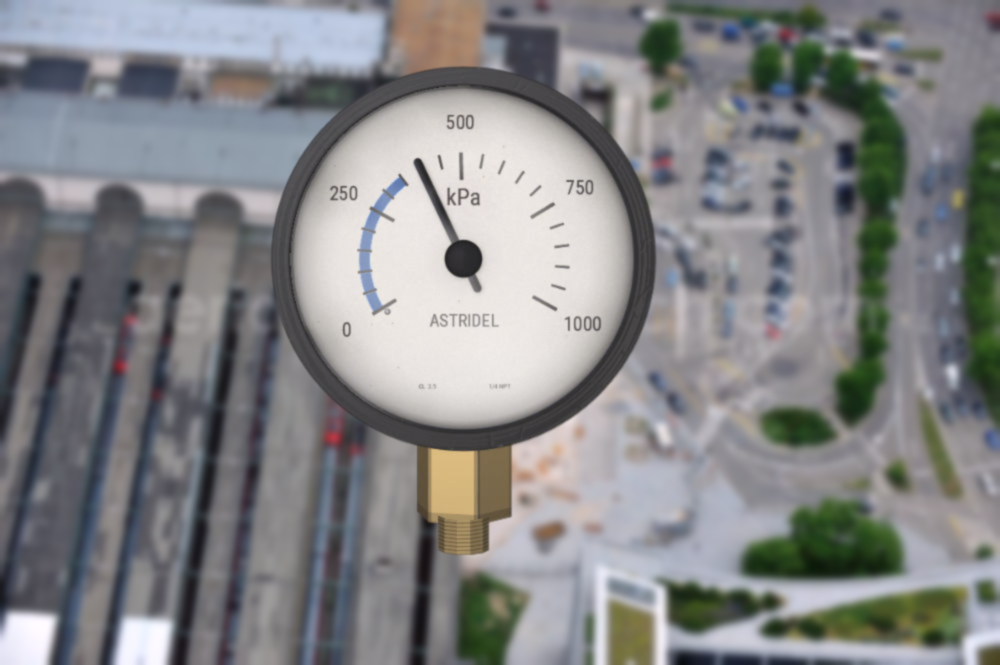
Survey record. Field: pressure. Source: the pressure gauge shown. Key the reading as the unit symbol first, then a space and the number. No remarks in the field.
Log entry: kPa 400
